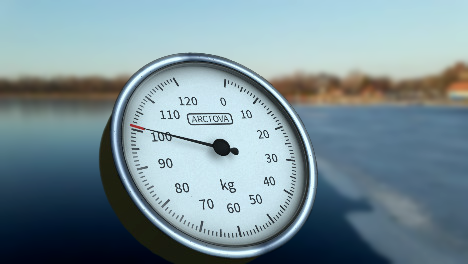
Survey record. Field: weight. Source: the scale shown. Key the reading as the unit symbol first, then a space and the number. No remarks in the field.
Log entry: kg 100
